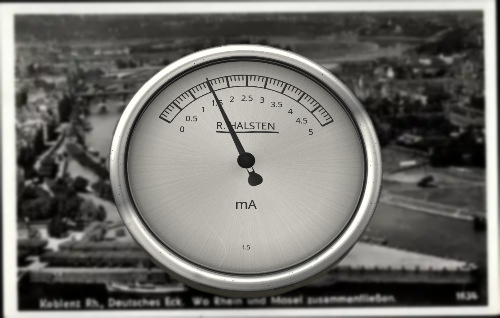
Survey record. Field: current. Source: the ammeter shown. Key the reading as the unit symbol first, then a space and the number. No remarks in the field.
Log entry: mA 1.5
